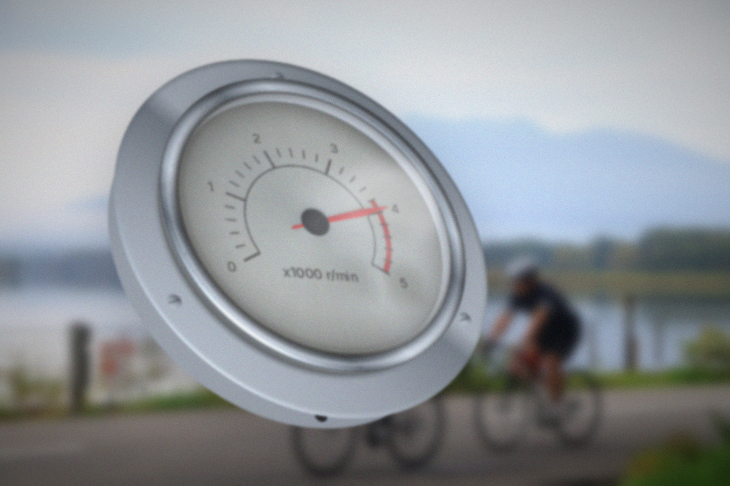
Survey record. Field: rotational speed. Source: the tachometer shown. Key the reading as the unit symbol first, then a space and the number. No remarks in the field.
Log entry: rpm 4000
